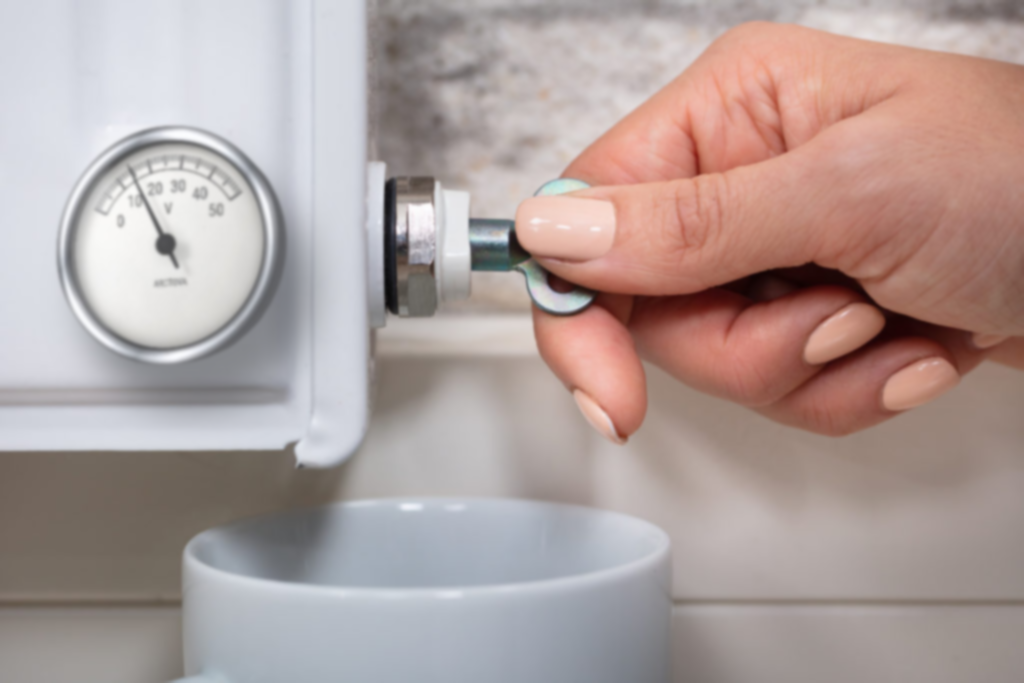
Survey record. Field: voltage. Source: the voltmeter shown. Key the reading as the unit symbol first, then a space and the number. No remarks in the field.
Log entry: V 15
